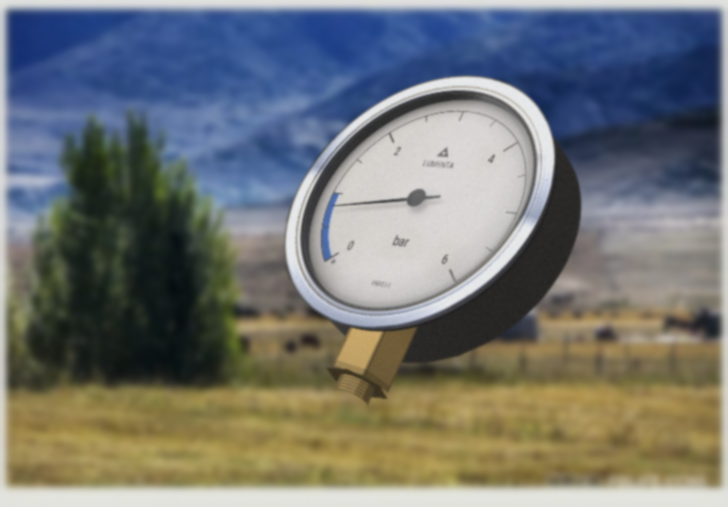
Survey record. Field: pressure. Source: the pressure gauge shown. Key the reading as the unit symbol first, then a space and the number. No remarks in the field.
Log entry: bar 0.75
